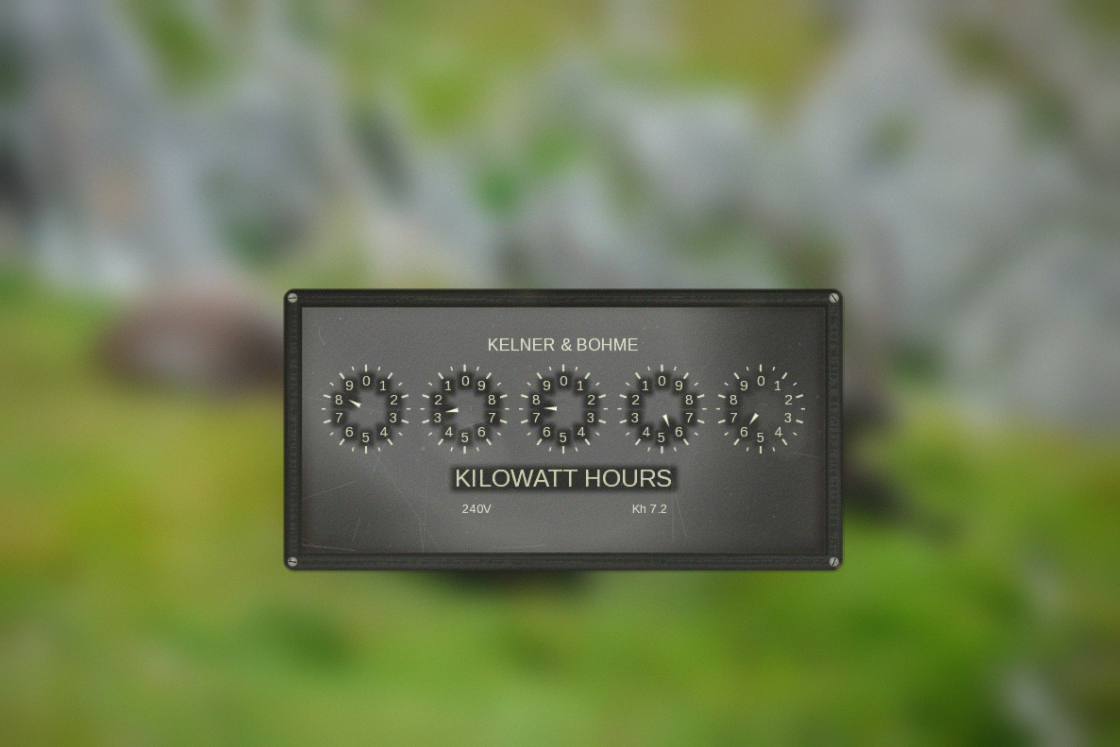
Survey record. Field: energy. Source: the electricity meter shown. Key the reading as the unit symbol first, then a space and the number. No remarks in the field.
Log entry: kWh 82756
